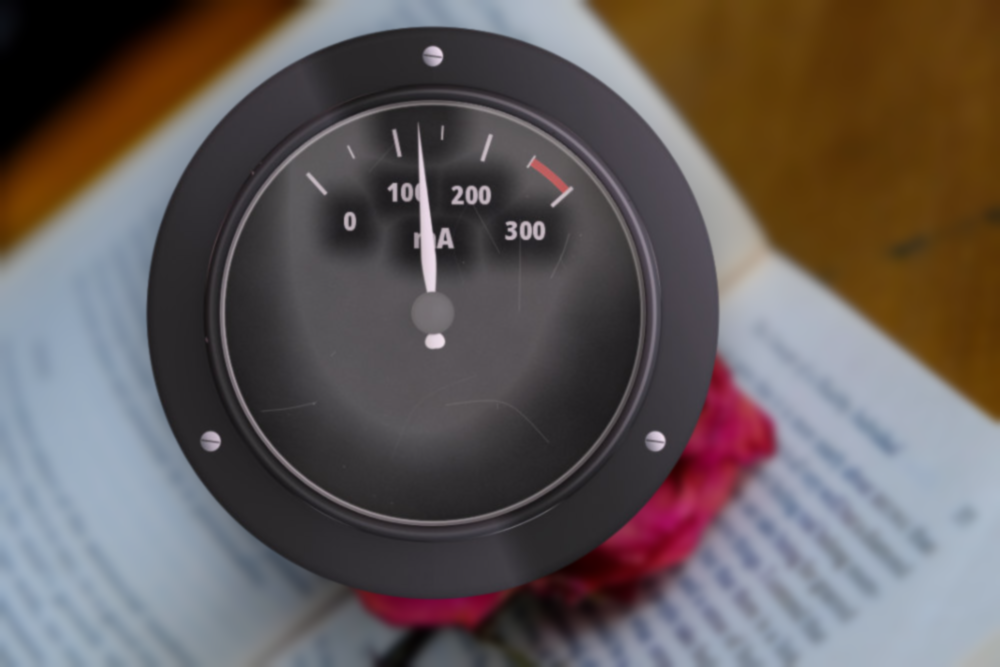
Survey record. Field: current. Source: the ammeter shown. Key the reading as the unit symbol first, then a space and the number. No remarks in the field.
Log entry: mA 125
